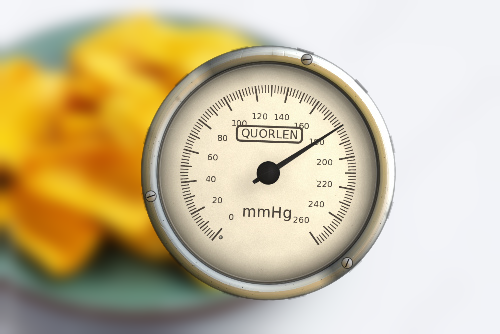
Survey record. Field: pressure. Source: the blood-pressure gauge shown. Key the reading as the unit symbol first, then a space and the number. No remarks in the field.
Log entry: mmHg 180
